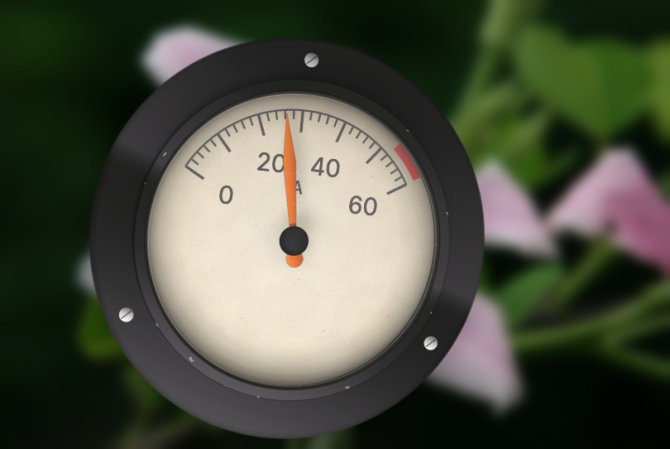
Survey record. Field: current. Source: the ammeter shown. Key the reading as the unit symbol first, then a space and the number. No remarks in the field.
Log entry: A 26
